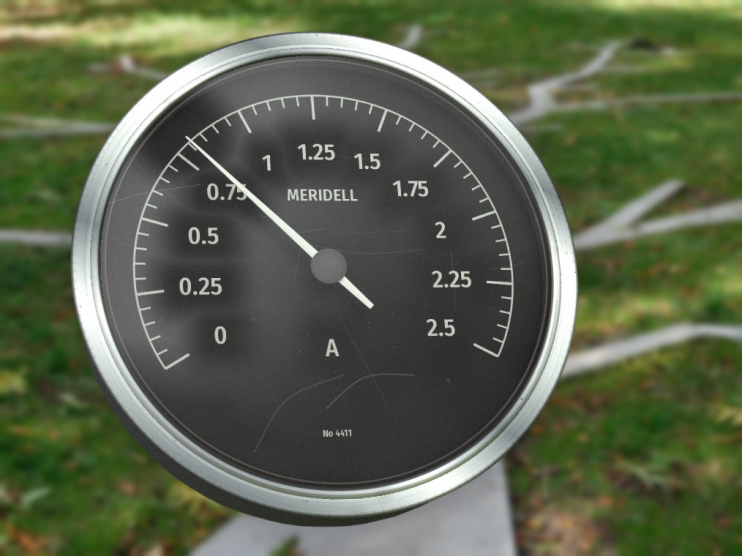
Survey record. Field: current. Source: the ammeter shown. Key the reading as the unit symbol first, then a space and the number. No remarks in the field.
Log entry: A 0.8
